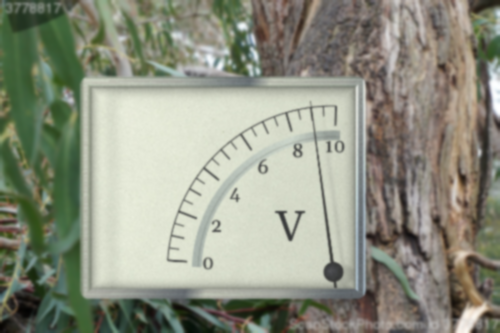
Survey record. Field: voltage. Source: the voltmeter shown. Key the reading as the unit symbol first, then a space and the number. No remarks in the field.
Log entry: V 9
